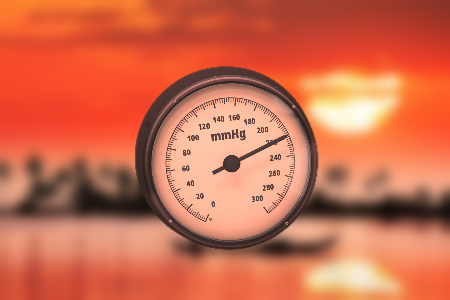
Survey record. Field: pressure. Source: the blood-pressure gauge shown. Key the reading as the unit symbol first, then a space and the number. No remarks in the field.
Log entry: mmHg 220
